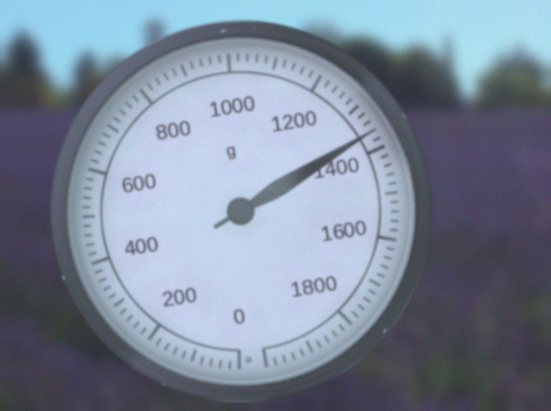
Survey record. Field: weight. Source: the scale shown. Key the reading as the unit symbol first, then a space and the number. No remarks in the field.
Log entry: g 1360
